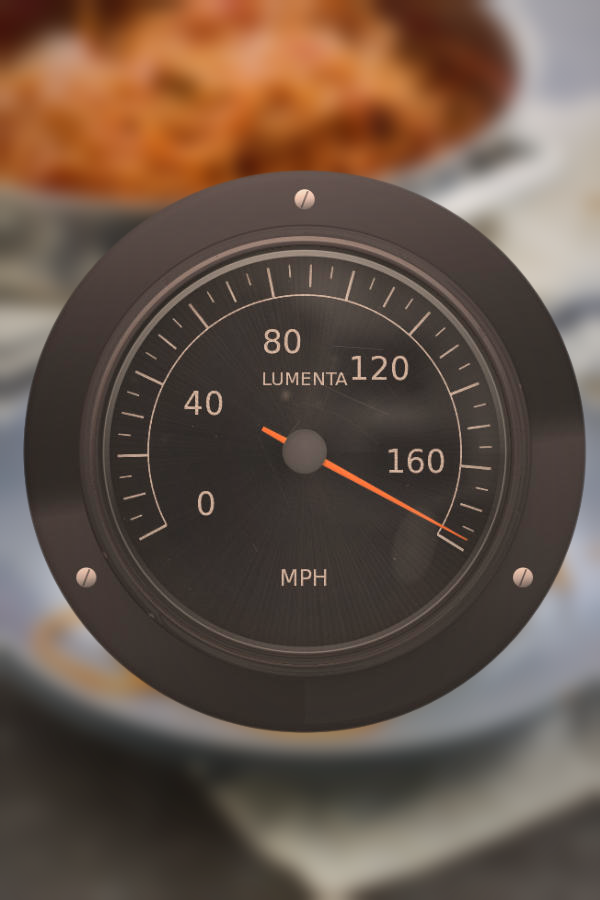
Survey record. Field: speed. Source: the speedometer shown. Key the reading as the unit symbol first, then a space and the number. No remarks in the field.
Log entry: mph 177.5
